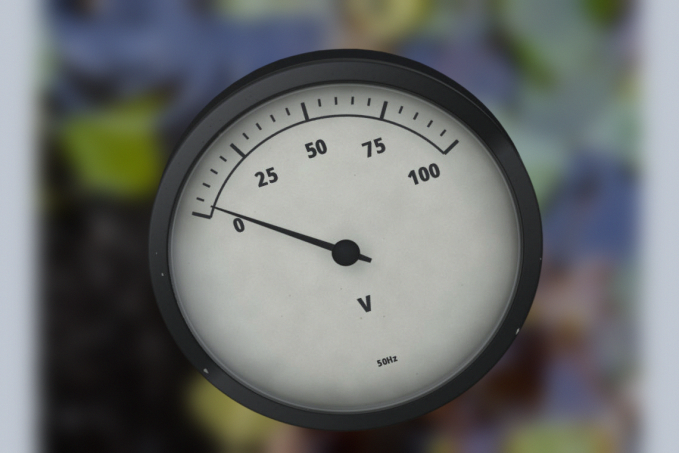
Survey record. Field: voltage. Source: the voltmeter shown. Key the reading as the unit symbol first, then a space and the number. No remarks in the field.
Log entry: V 5
